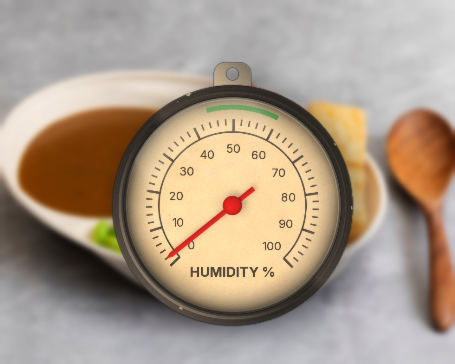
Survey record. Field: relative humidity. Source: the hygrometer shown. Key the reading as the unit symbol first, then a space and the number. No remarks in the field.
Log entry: % 2
